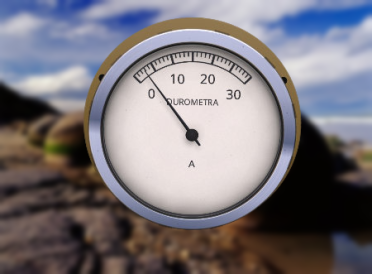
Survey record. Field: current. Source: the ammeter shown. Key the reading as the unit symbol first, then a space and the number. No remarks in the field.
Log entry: A 3
